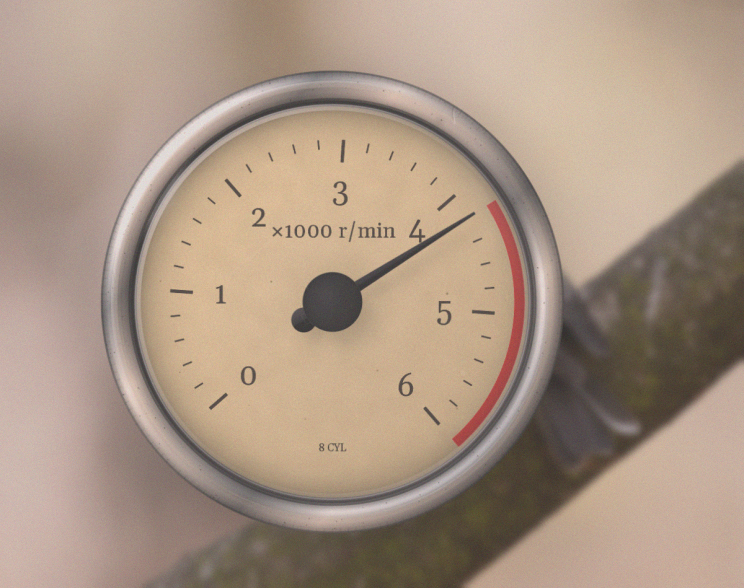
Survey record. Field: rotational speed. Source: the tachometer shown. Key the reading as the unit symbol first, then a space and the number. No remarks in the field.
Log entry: rpm 4200
